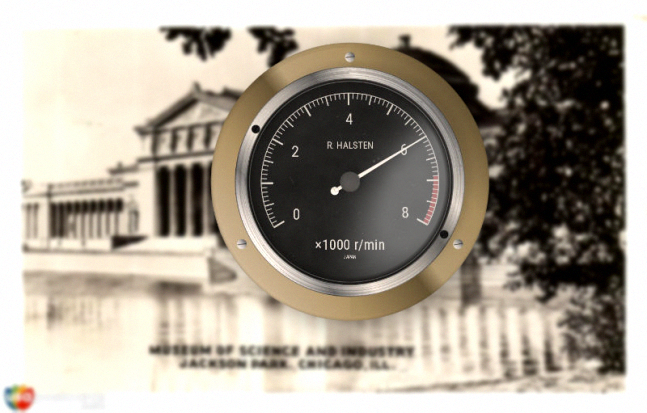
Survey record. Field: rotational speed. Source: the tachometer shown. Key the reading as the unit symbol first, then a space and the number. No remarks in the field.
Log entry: rpm 6000
